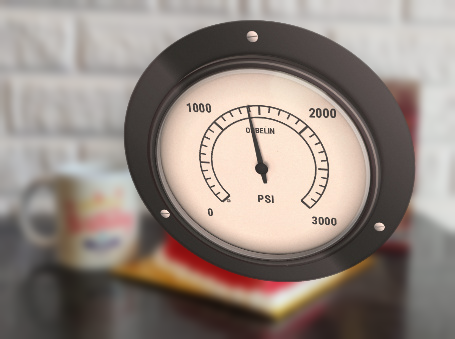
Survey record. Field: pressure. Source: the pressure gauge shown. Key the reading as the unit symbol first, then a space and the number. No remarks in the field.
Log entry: psi 1400
